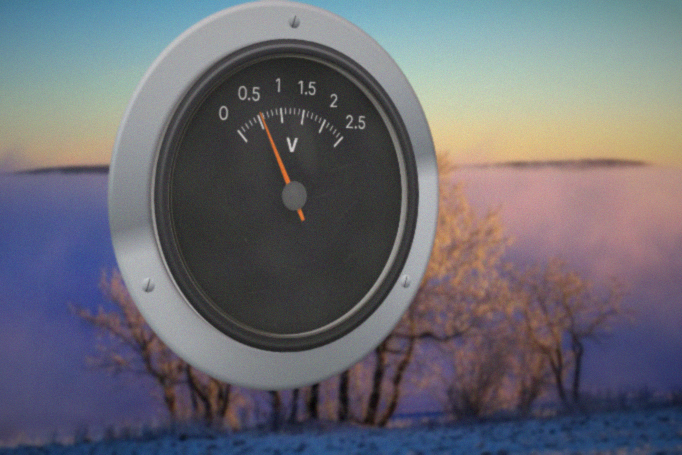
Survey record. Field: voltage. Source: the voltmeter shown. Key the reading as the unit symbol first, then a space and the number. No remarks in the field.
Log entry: V 0.5
